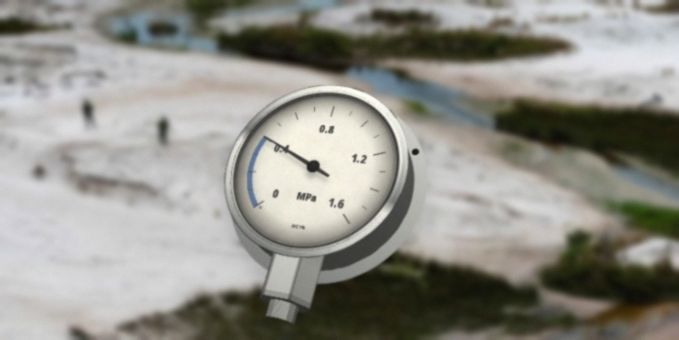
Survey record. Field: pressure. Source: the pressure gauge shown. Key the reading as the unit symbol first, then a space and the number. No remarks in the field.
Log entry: MPa 0.4
